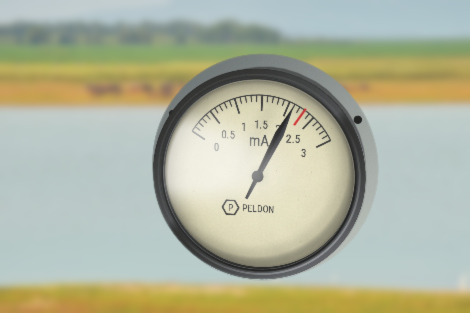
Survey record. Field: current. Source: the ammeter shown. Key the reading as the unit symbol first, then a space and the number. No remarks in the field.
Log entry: mA 2.1
